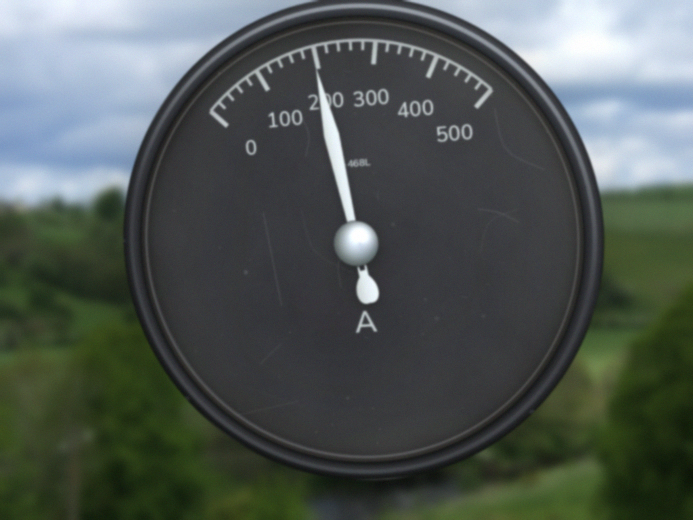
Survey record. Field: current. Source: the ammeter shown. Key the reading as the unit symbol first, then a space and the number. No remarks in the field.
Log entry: A 200
